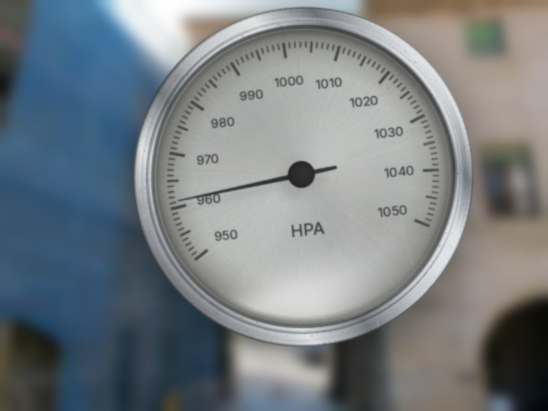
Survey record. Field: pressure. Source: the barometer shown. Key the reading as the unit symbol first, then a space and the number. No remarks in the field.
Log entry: hPa 961
